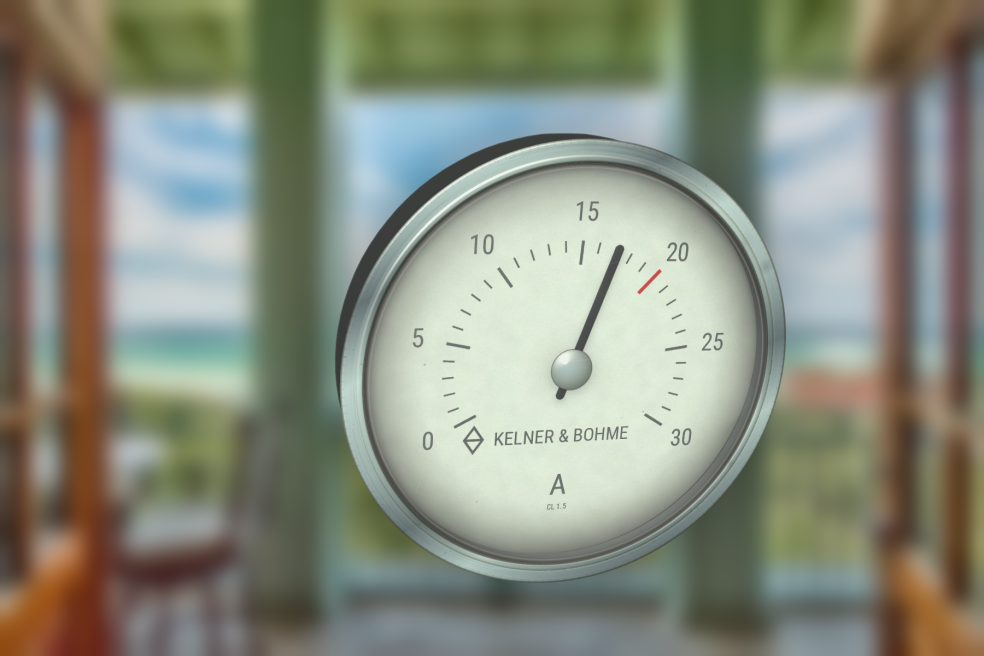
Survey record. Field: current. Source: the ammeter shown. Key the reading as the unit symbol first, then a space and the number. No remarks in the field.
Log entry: A 17
